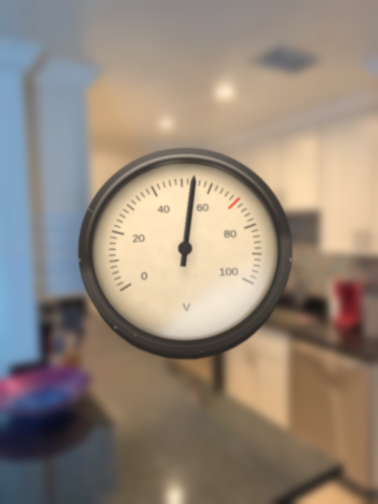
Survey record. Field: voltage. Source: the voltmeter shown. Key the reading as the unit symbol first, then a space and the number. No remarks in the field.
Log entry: V 54
